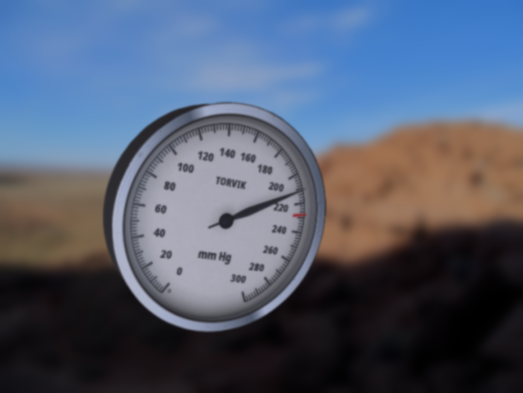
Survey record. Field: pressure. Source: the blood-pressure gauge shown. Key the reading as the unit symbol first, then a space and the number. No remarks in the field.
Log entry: mmHg 210
